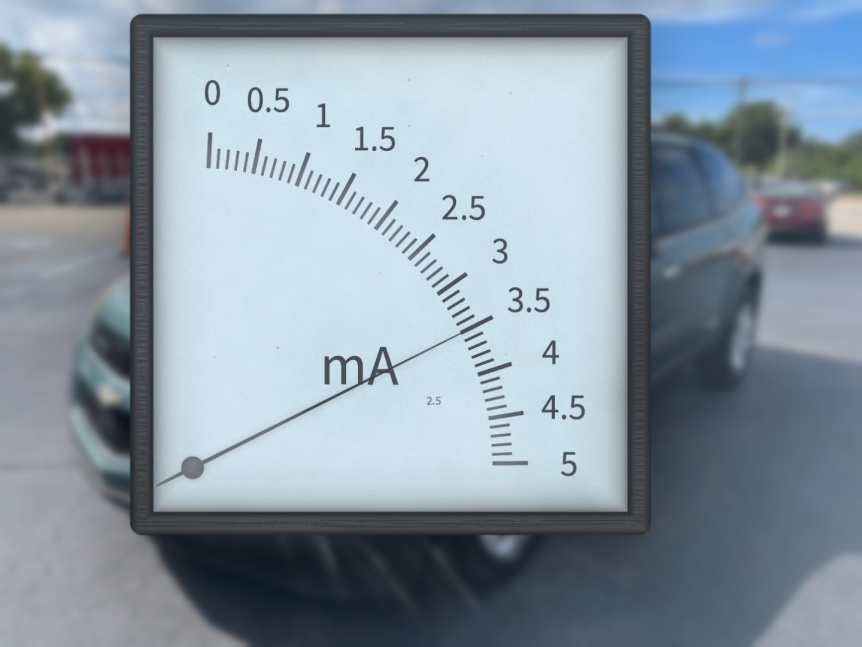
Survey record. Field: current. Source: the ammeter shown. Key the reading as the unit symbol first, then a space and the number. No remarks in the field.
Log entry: mA 3.5
